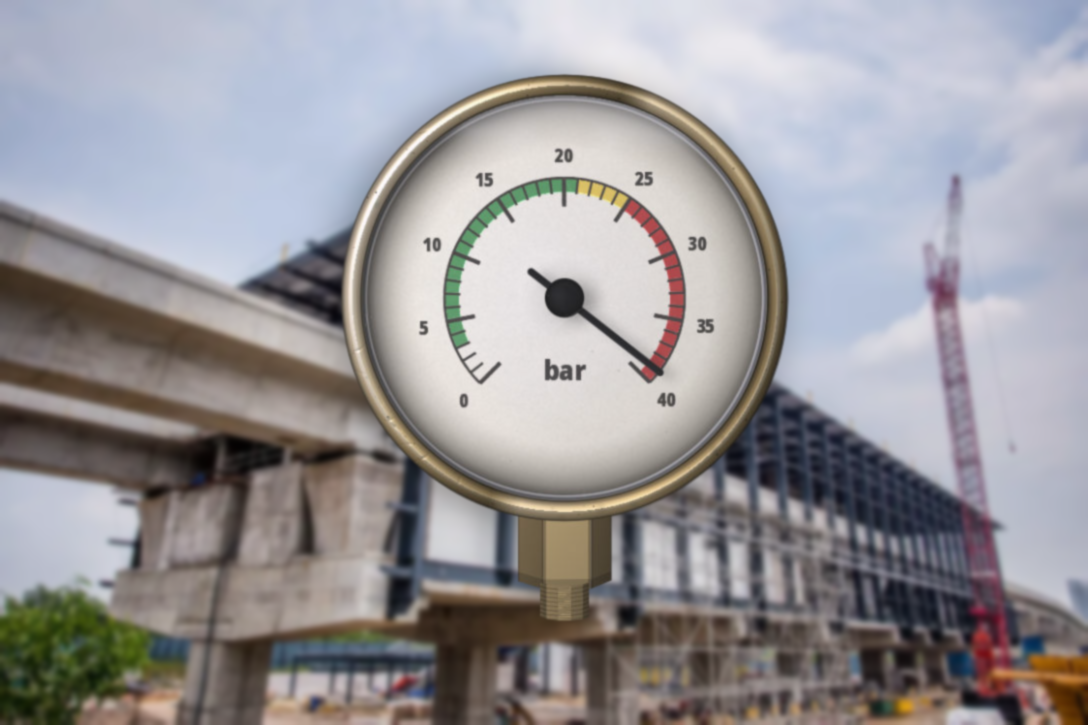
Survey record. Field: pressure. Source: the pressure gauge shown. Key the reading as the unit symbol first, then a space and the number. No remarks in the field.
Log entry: bar 39
